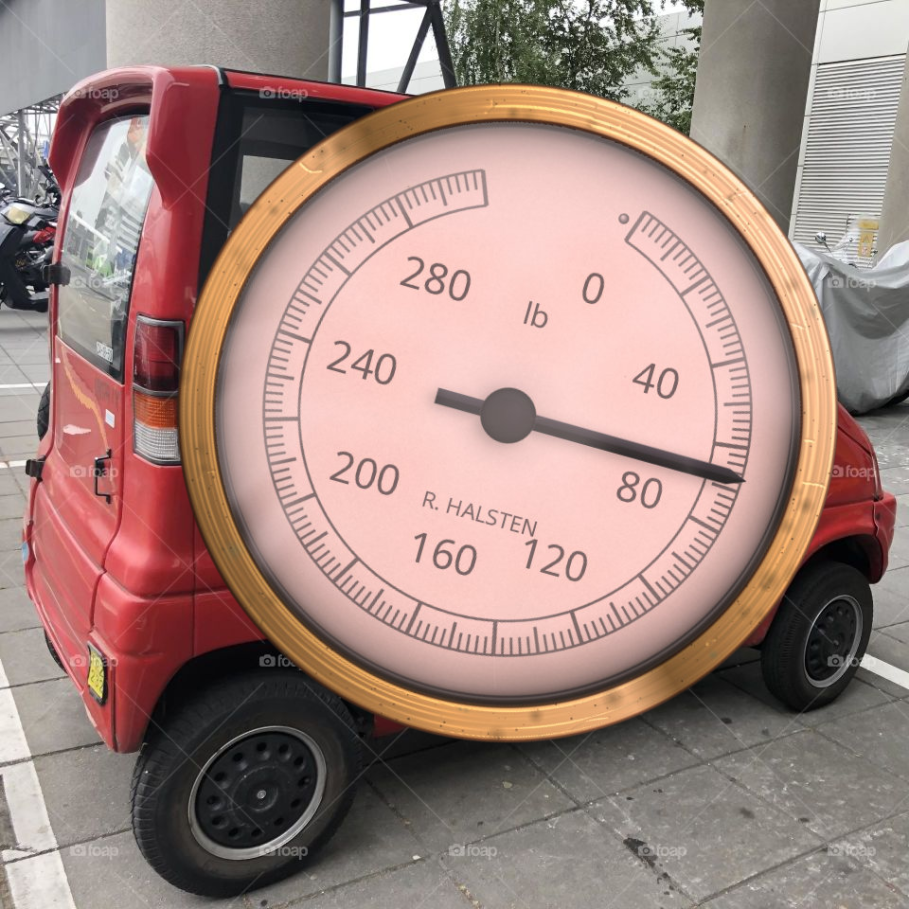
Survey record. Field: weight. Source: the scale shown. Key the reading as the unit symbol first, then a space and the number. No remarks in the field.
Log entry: lb 67
